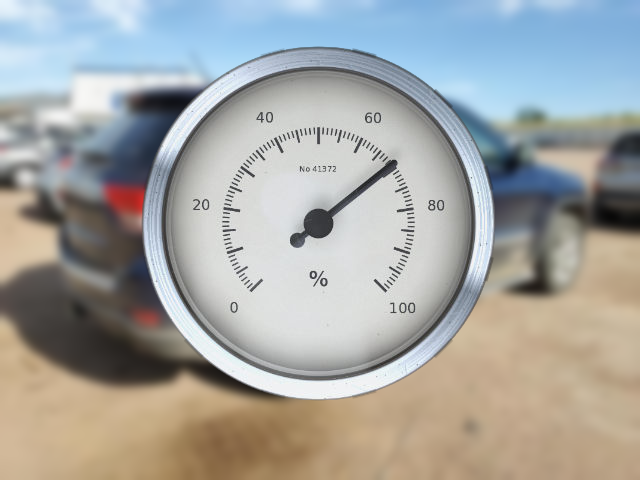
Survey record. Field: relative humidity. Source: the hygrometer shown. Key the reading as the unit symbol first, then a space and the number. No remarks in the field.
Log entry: % 69
